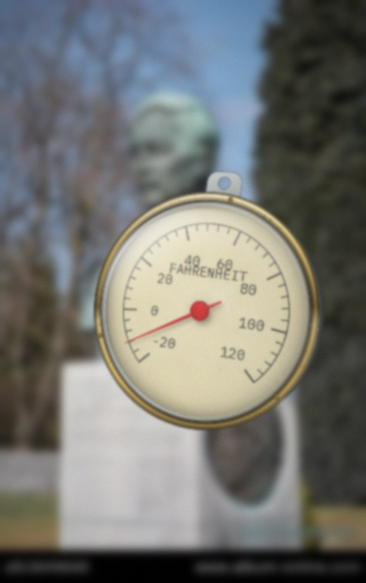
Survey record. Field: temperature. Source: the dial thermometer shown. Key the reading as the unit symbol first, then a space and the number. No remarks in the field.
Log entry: °F -12
